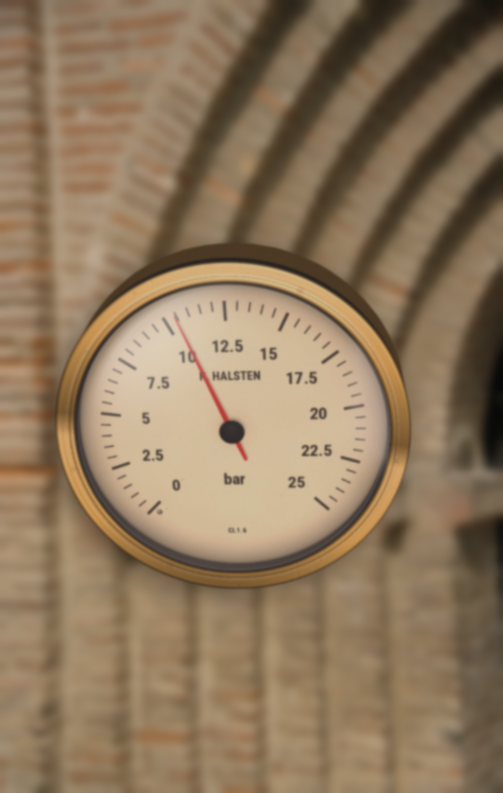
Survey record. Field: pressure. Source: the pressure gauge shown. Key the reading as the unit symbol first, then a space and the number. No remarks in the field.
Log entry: bar 10.5
